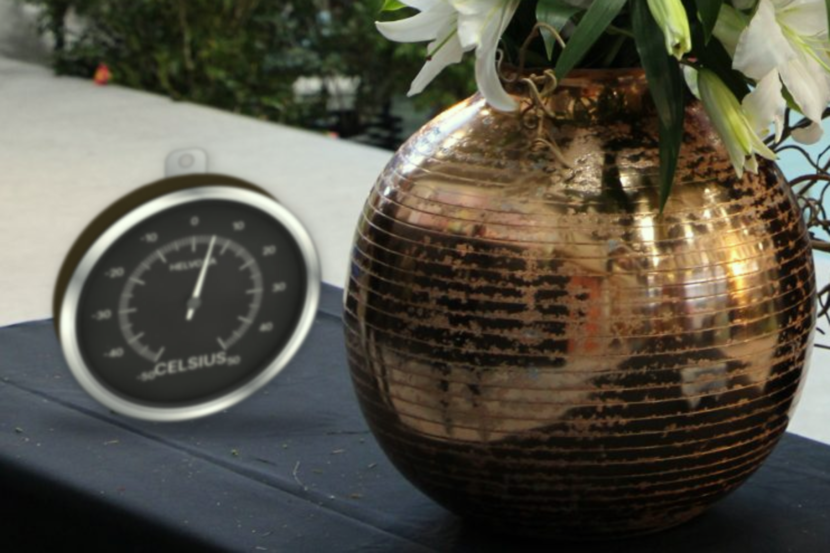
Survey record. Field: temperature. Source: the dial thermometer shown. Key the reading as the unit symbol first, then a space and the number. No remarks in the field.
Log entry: °C 5
